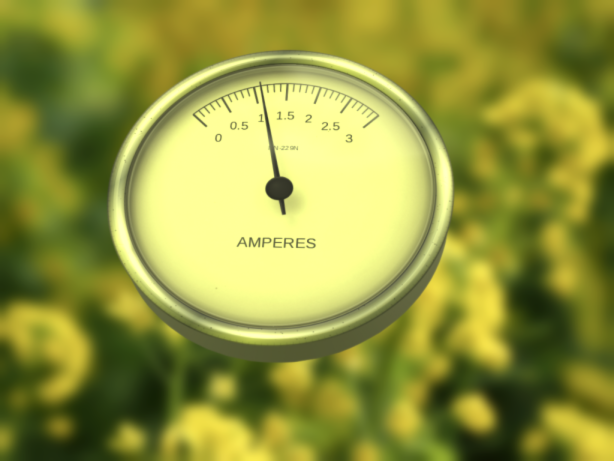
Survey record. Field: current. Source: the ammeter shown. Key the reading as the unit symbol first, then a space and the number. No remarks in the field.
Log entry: A 1.1
